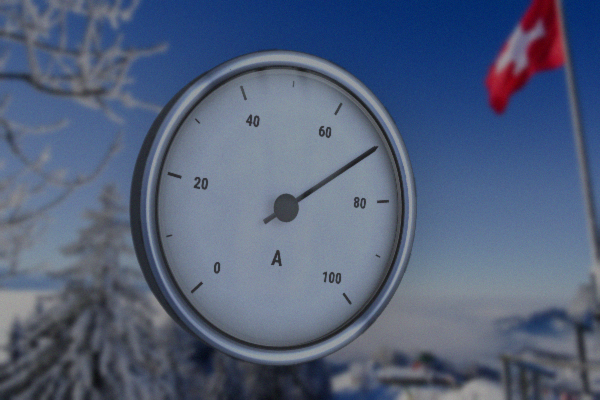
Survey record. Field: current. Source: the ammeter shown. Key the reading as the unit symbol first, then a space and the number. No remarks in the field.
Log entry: A 70
